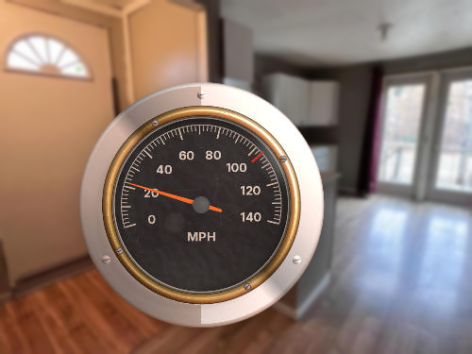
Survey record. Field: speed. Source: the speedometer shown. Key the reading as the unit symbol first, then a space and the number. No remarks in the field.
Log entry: mph 22
